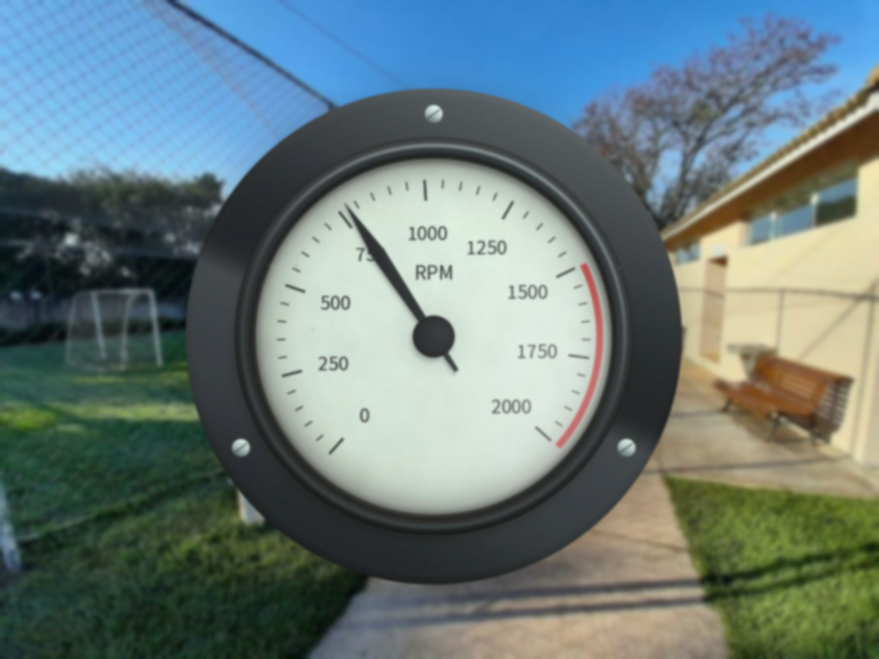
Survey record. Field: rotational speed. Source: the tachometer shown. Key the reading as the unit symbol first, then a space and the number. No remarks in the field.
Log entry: rpm 775
